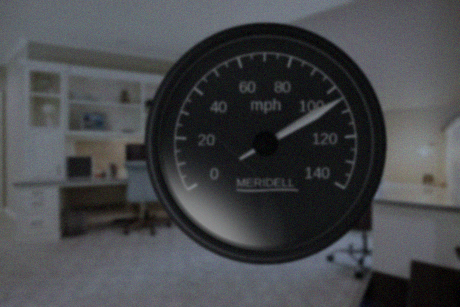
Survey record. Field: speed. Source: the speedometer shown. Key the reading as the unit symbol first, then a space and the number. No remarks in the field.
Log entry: mph 105
